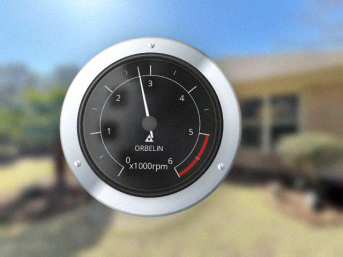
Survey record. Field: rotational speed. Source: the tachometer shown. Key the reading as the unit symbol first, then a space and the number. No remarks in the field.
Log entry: rpm 2750
